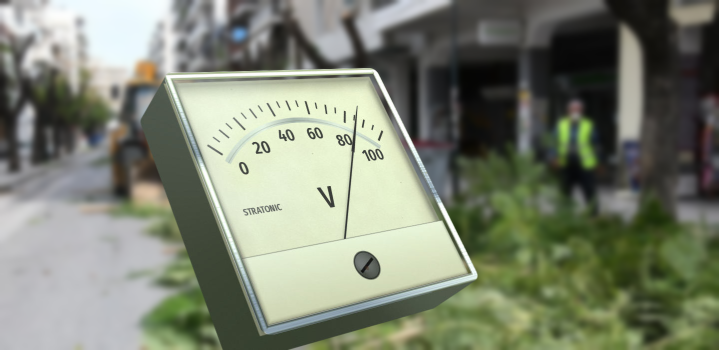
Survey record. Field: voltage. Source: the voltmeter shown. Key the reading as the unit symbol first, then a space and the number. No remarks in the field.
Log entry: V 85
